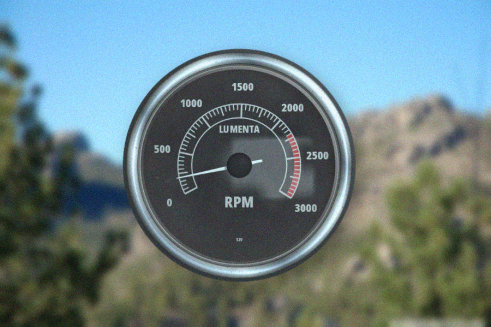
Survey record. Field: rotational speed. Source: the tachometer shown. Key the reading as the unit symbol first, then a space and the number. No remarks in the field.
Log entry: rpm 200
